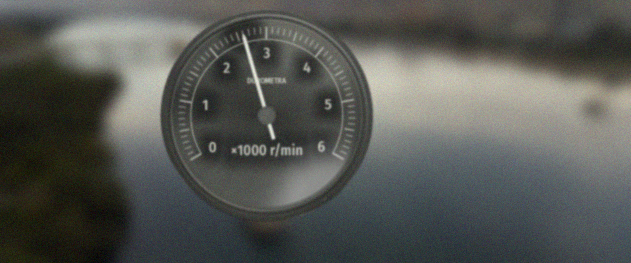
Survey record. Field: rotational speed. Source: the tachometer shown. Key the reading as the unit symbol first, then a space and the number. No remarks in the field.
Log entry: rpm 2600
